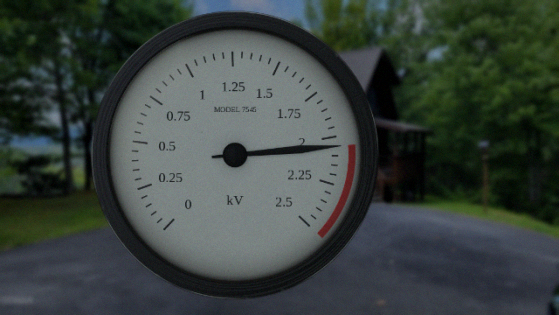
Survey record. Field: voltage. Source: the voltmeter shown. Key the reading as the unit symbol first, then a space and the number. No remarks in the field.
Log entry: kV 2.05
